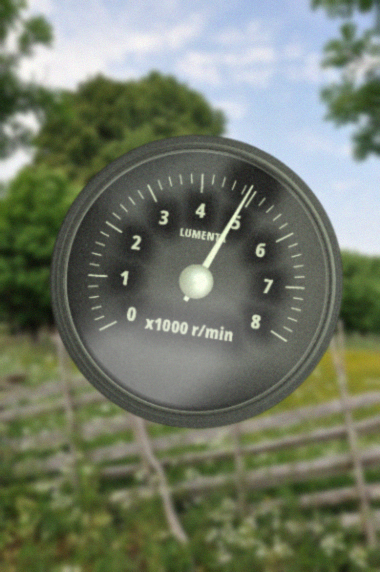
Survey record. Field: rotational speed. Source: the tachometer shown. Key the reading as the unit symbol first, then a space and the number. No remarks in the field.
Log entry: rpm 4900
